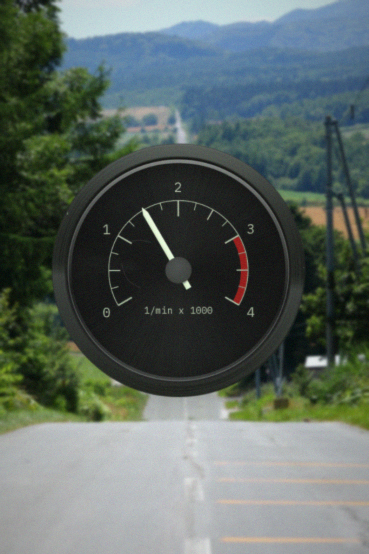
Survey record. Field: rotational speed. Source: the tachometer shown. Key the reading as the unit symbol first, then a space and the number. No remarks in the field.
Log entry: rpm 1500
